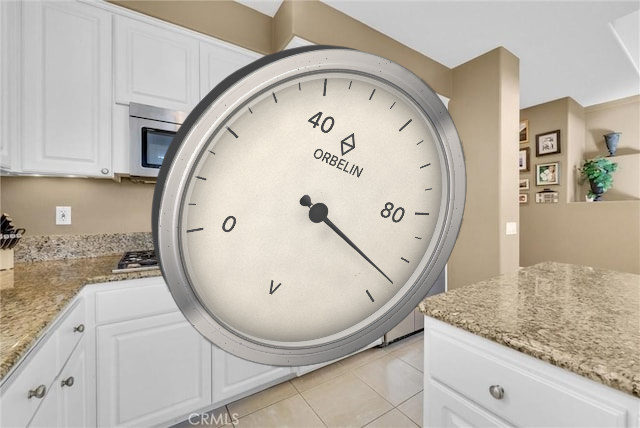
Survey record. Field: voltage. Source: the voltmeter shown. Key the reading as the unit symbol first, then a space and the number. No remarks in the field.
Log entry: V 95
